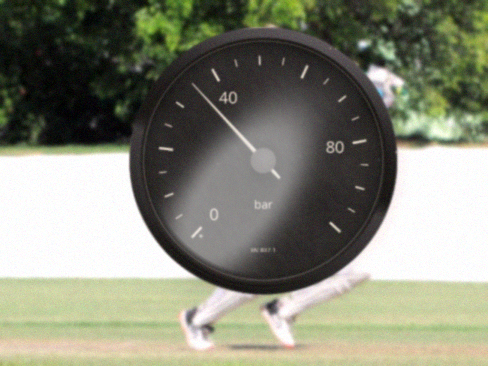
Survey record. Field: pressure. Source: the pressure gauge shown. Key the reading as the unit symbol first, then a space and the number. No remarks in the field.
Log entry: bar 35
